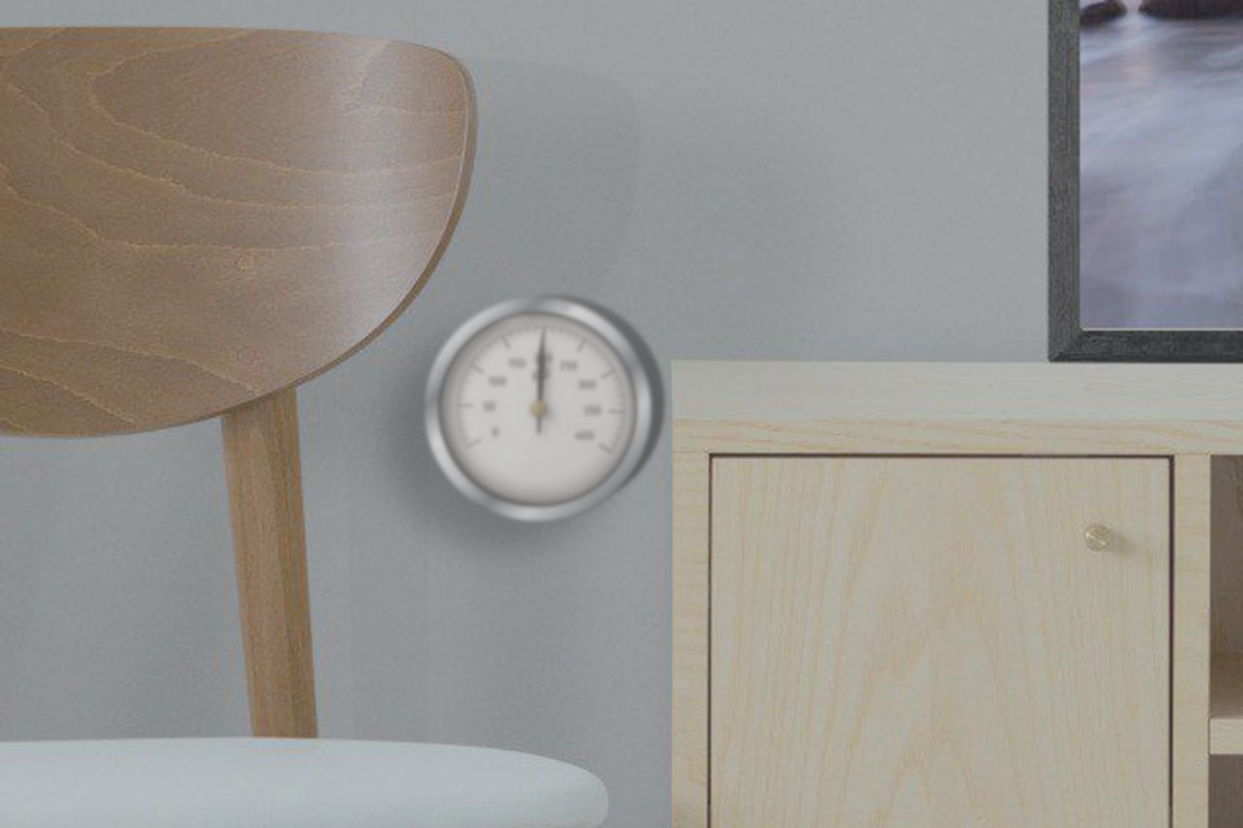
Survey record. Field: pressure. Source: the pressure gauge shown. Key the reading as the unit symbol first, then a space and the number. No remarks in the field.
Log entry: psi 200
